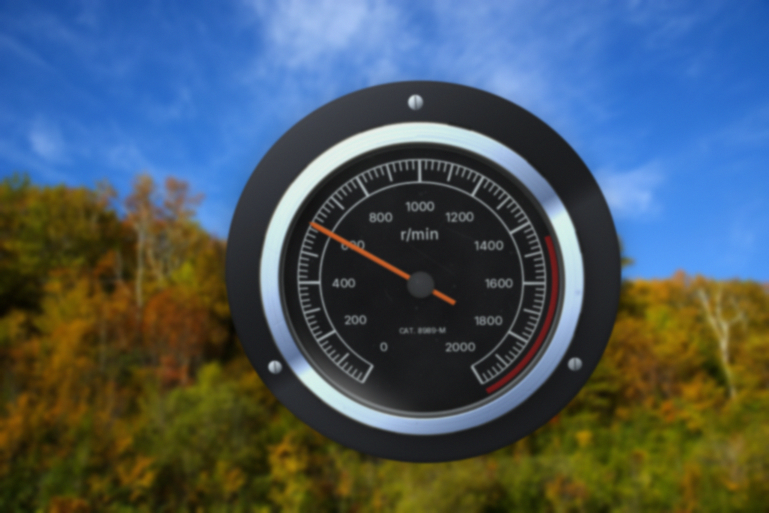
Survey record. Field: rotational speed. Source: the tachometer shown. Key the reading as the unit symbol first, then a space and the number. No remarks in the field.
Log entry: rpm 600
